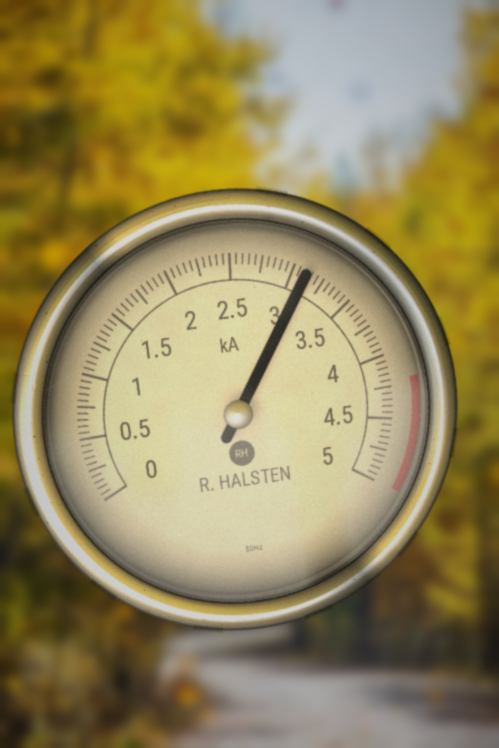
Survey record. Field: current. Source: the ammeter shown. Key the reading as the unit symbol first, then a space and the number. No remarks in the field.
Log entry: kA 3.1
